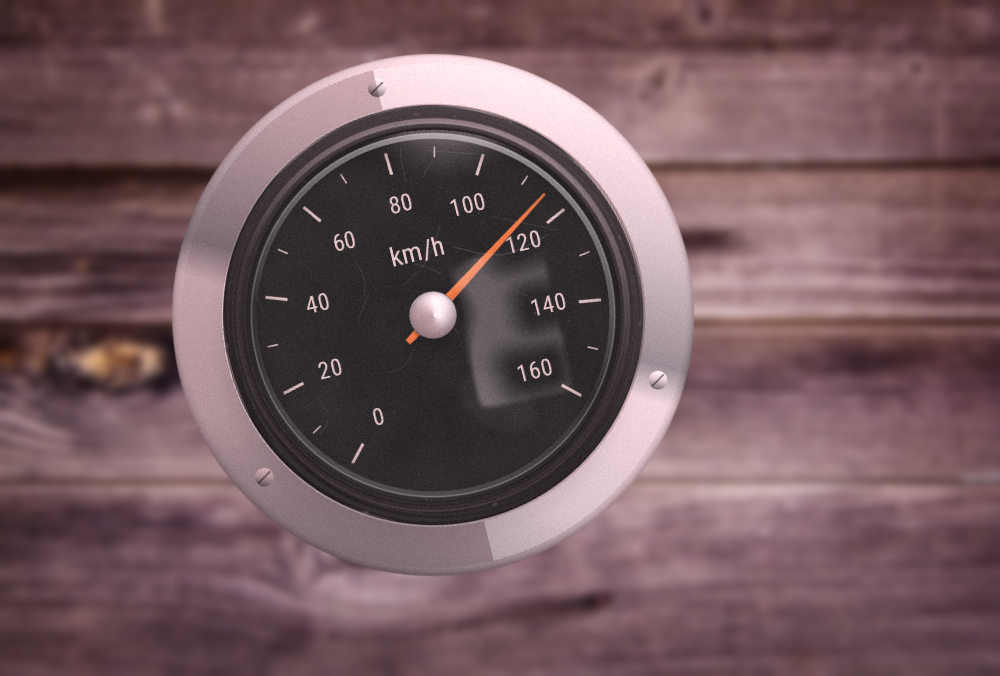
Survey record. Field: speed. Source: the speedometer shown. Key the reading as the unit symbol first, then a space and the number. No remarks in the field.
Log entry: km/h 115
